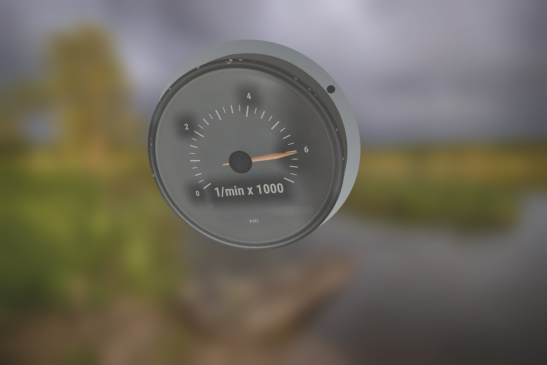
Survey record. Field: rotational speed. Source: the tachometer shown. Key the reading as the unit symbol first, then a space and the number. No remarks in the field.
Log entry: rpm 6000
